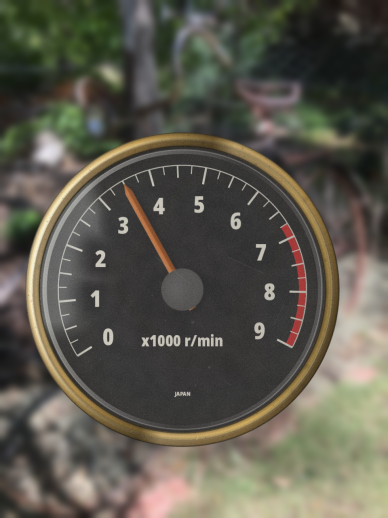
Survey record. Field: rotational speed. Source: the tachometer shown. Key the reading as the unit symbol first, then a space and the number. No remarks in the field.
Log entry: rpm 3500
